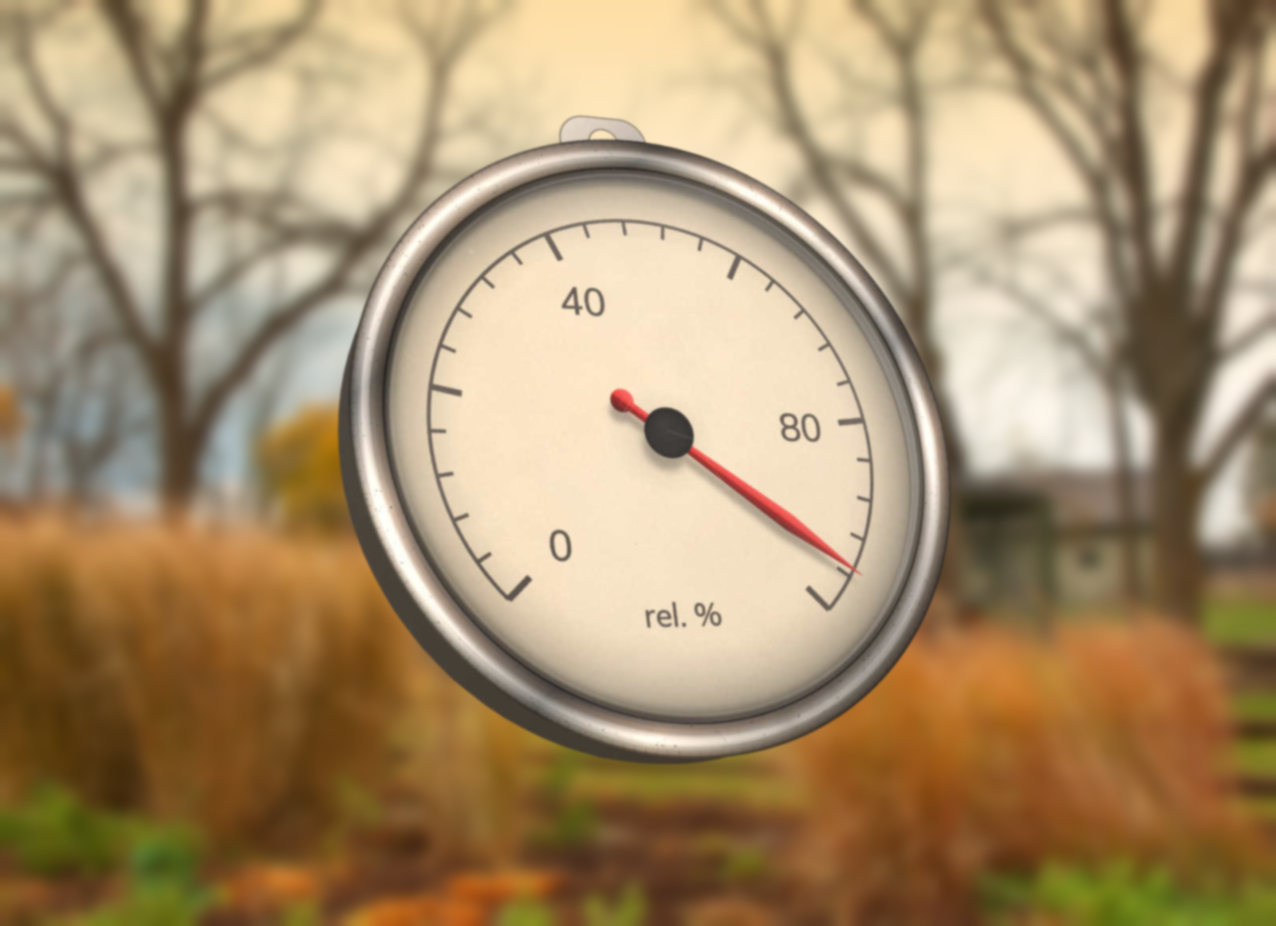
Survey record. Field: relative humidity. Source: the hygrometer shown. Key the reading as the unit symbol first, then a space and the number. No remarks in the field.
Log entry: % 96
